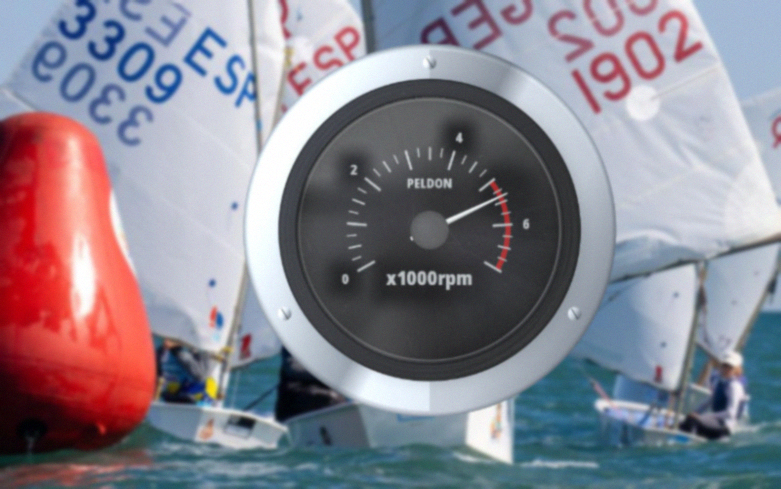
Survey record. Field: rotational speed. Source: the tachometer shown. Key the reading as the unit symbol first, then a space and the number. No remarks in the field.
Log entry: rpm 5375
